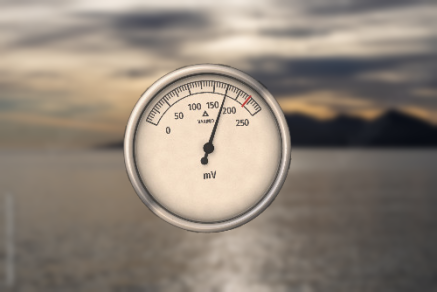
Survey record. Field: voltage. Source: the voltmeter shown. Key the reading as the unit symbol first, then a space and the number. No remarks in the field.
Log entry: mV 175
